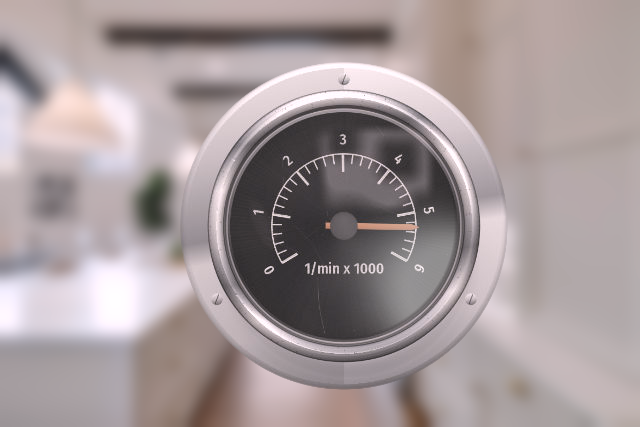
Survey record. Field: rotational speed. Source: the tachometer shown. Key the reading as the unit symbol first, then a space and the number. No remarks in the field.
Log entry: rpm 5300
